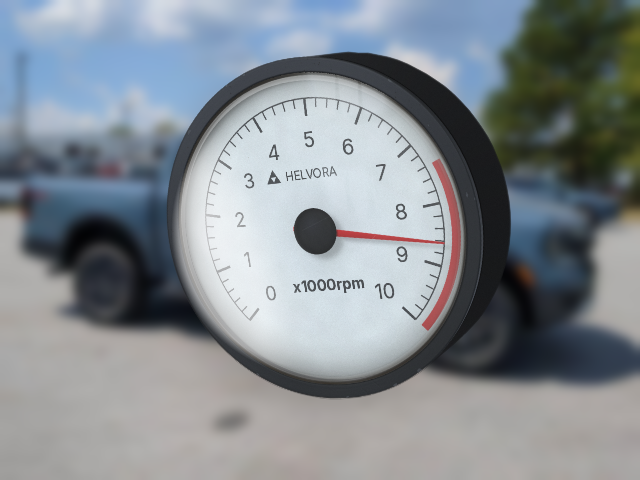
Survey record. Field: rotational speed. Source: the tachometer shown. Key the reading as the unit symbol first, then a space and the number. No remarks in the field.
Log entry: rpm 8600
